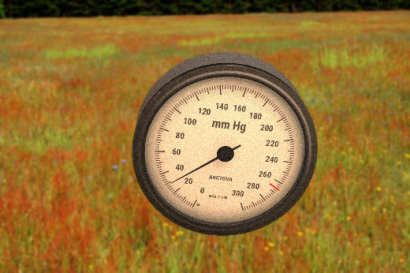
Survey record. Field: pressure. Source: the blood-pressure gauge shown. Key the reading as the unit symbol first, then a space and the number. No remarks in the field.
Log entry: mmHg 30
